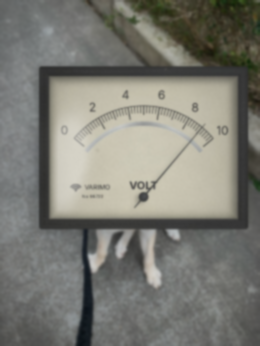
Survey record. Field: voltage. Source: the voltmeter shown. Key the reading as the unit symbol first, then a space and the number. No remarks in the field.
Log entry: V 9
